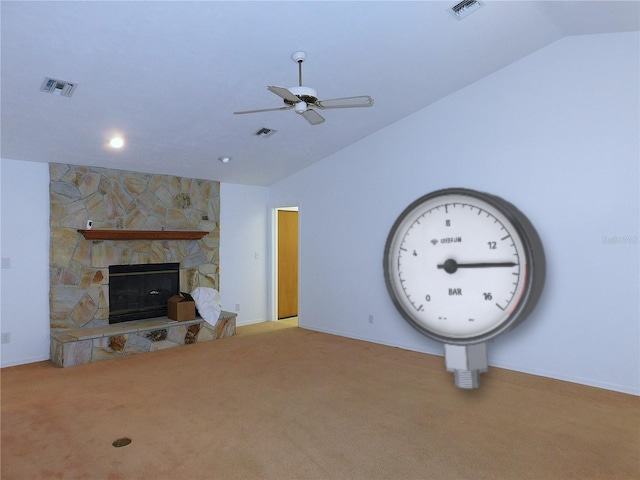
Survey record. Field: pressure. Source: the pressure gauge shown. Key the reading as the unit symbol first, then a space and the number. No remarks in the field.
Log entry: bar 13.5
